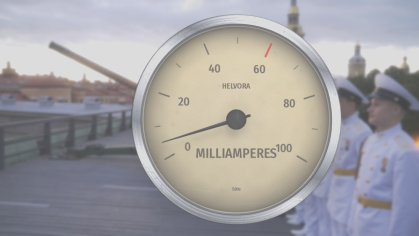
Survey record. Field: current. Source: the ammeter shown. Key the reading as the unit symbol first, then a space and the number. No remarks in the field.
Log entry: mA 5
